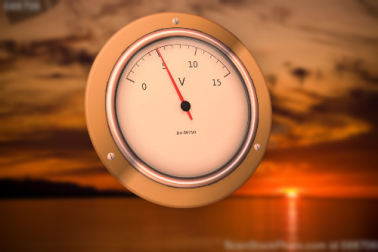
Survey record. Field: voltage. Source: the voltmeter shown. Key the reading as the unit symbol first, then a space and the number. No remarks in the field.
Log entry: V 5
